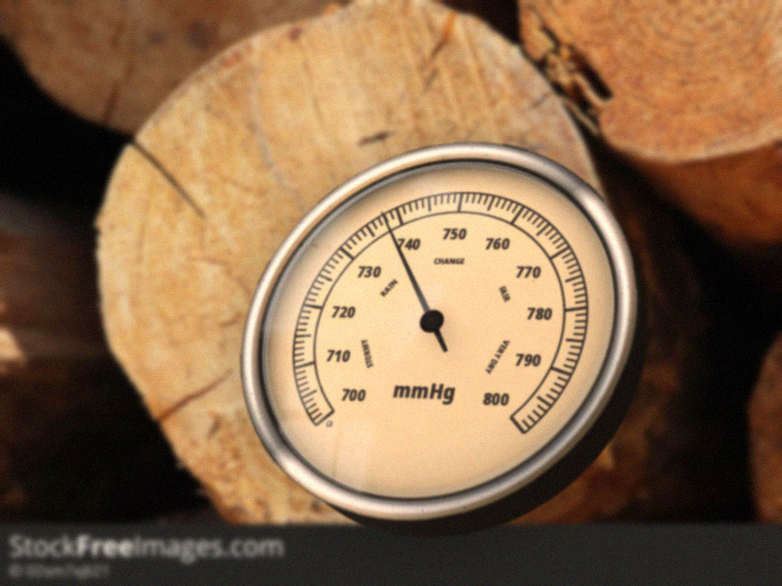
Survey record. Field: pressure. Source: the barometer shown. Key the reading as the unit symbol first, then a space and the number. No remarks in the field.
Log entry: mmHg 738
